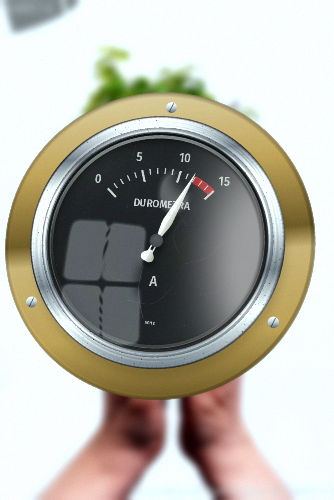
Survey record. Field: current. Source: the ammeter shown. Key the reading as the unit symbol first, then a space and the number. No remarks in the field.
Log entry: A 12
